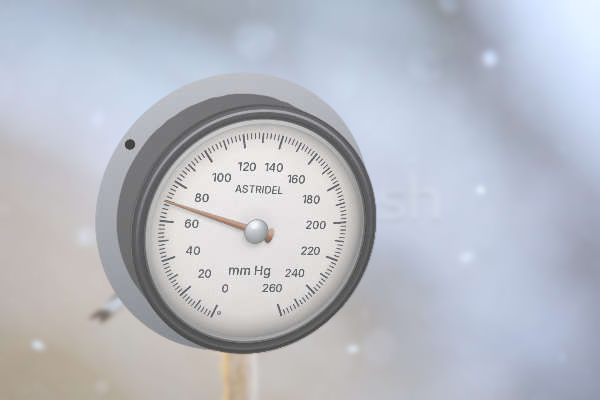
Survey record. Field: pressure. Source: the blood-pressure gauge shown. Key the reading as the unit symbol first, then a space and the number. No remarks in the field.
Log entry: mmHg 70
